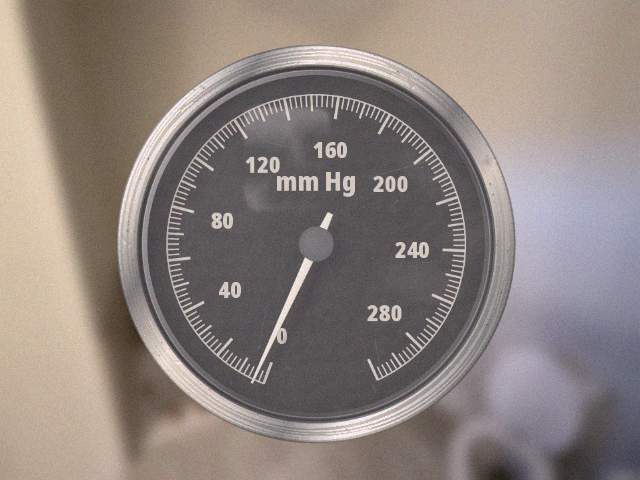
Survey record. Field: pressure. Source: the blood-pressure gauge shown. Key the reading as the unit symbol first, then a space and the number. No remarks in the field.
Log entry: mmHg 4
